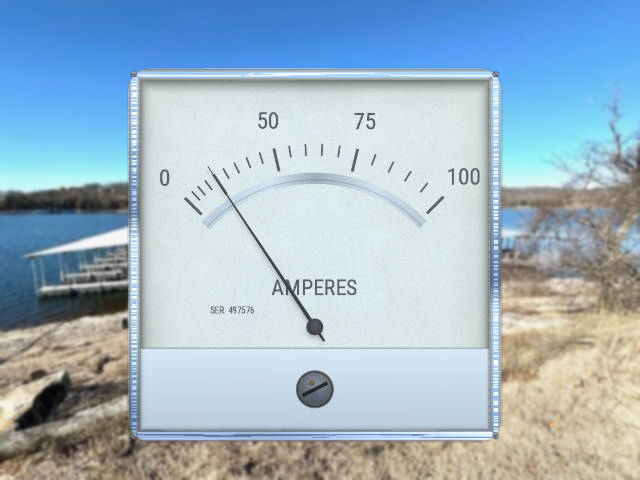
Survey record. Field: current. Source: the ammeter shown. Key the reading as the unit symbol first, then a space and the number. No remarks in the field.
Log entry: A 25
